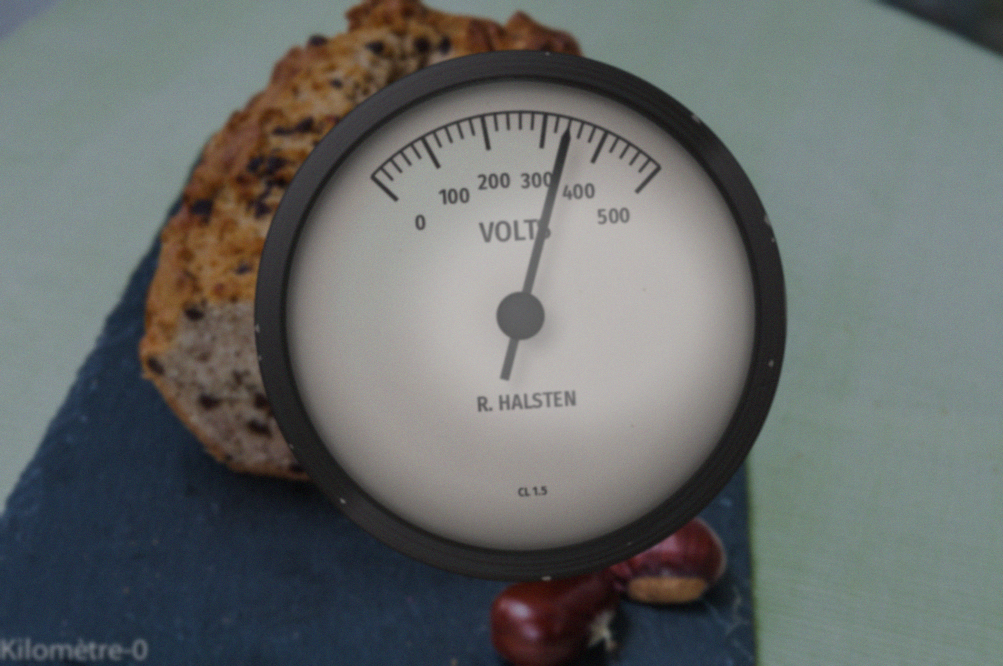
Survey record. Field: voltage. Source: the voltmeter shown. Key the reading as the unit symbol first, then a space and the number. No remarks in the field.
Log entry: V 340
